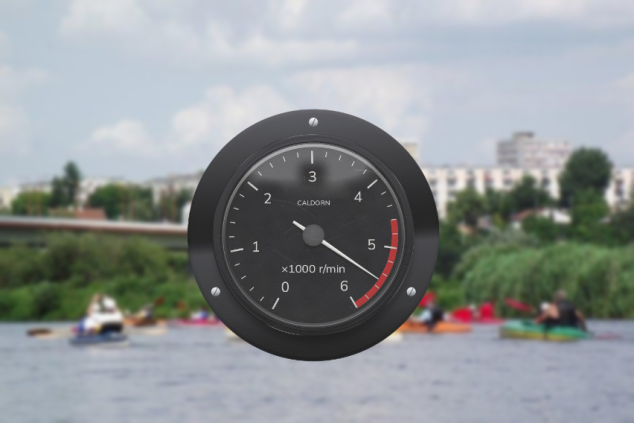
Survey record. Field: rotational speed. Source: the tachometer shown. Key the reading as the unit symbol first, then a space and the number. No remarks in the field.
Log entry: rpm 5500
